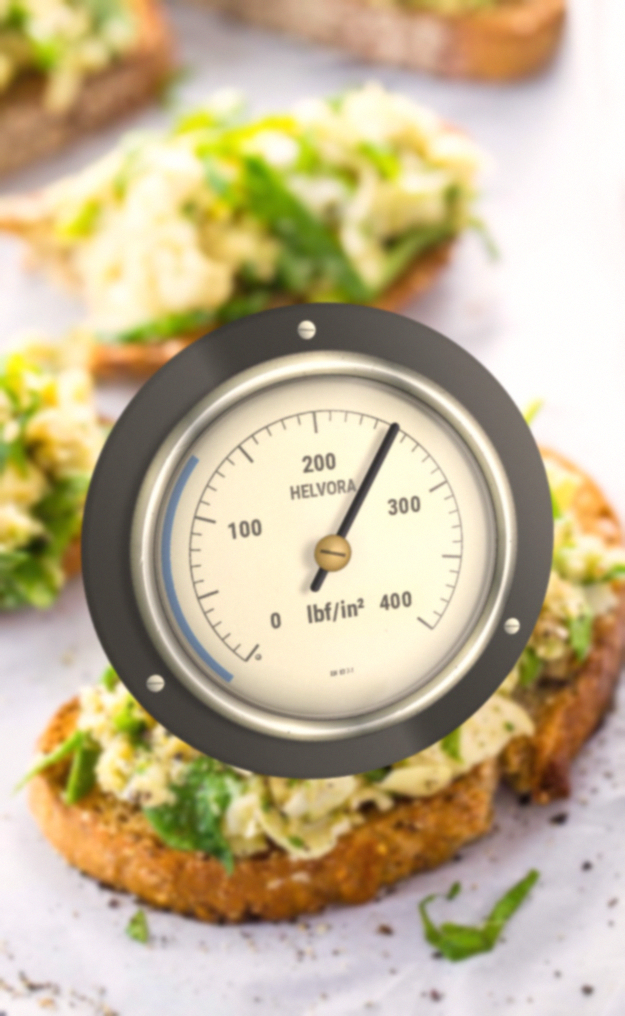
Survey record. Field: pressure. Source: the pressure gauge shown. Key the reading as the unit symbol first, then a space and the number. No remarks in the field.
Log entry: psi 250
